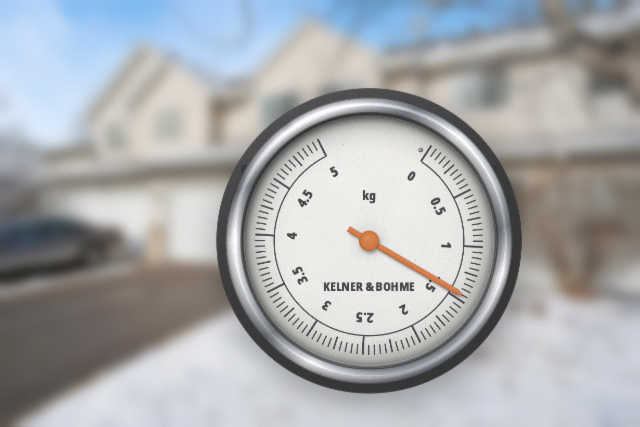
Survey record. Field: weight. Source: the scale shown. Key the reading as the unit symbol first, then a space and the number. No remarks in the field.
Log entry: kg 1.45
